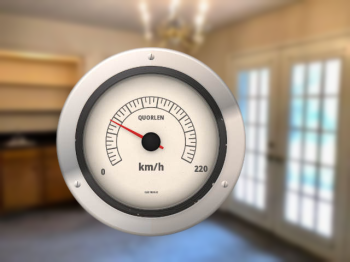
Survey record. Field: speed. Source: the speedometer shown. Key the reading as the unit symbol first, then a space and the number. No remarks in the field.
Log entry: km/h 55
